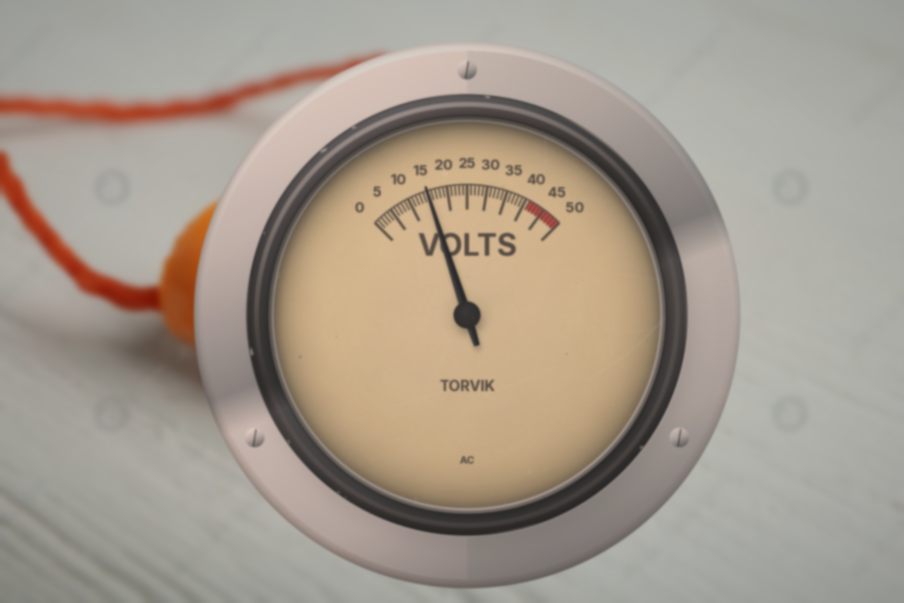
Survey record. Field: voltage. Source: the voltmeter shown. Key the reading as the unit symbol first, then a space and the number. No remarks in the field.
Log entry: V 15
